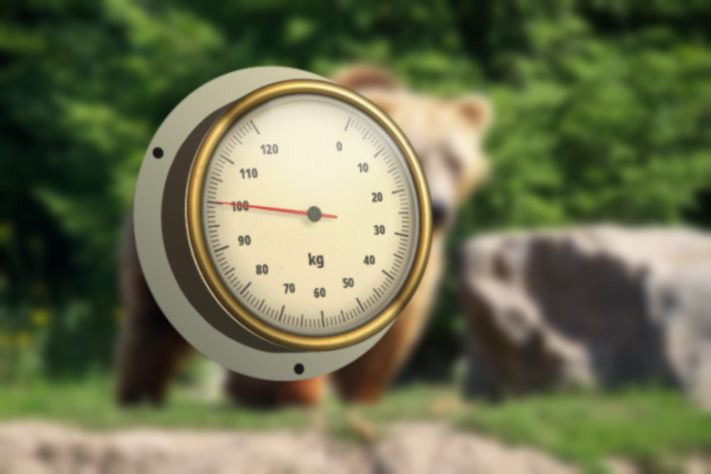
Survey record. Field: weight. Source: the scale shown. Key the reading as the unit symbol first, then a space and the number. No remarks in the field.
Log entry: kg 100
